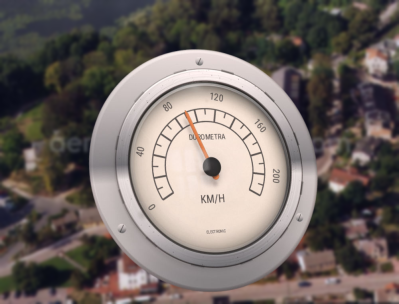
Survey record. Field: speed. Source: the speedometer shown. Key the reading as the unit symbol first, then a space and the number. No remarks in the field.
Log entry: km/h 90
